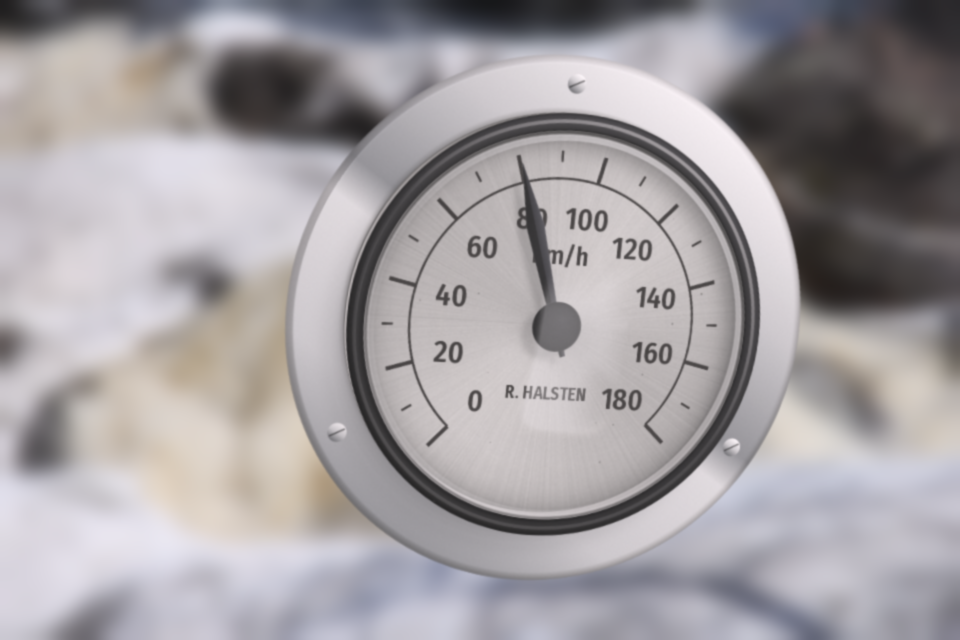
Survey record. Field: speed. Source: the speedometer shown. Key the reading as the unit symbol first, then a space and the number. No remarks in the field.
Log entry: km/h 80
